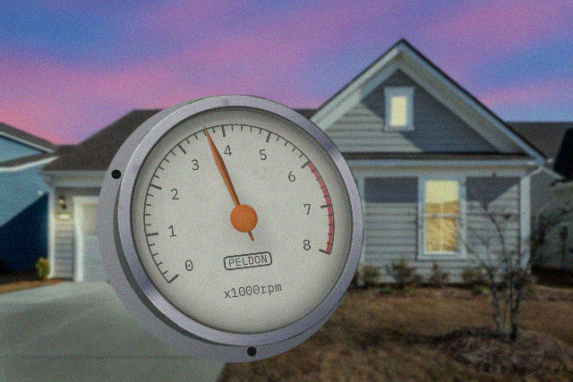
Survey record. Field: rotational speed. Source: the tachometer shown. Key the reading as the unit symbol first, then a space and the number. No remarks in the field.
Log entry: rpm 3600
